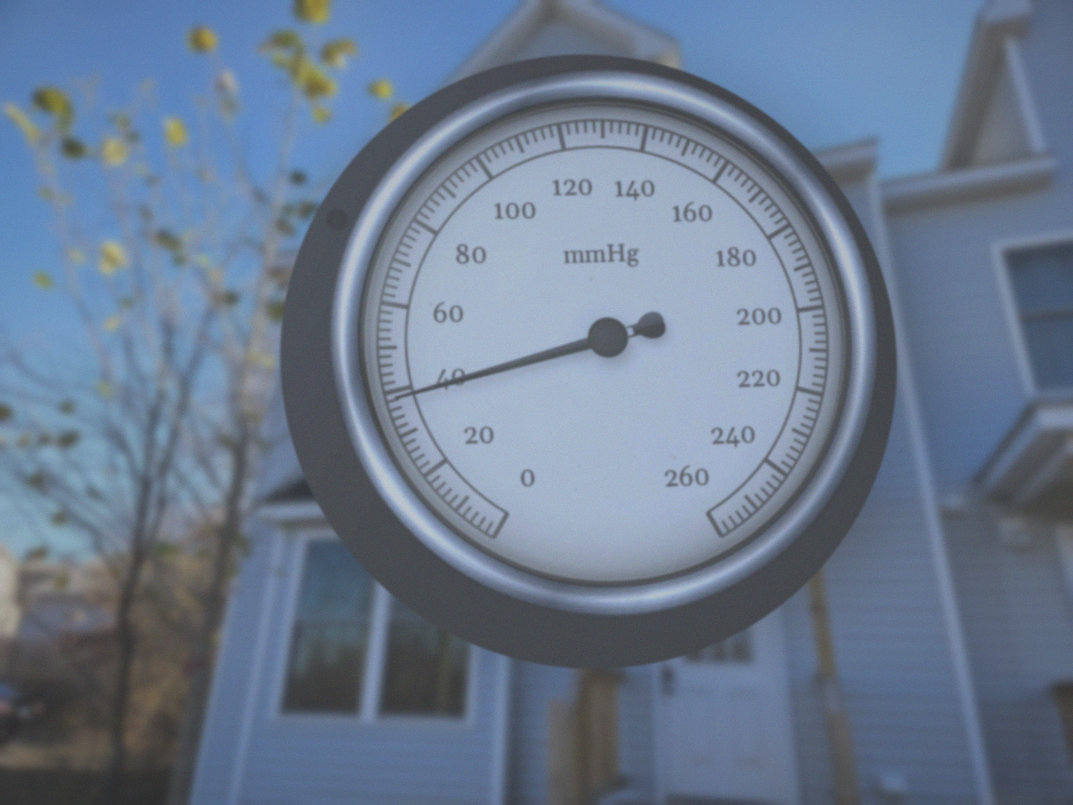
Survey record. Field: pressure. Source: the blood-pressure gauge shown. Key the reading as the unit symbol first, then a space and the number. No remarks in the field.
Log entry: mmHg 38
